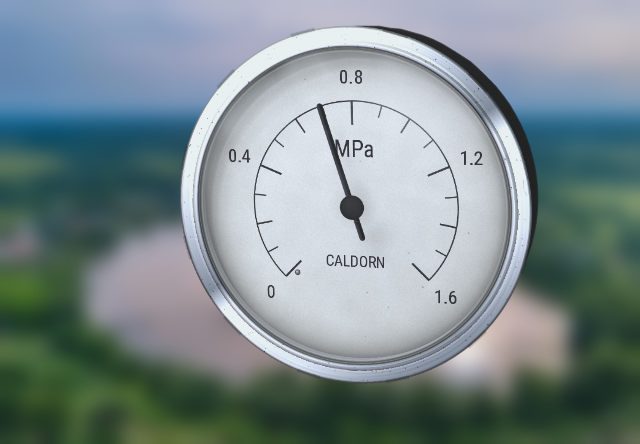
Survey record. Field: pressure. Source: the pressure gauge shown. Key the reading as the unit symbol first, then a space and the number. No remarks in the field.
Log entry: MPa 0.7
